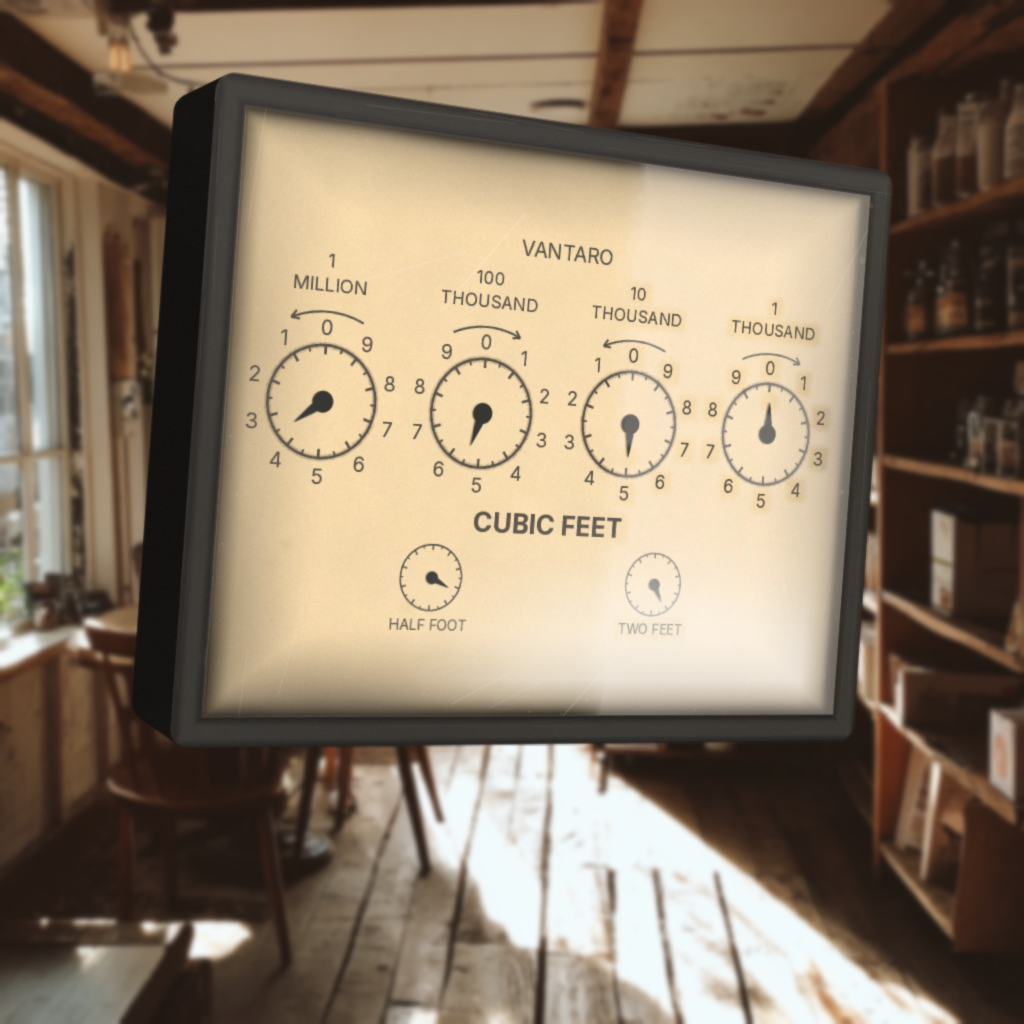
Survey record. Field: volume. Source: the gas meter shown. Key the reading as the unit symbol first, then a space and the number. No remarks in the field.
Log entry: ft³ 355000
